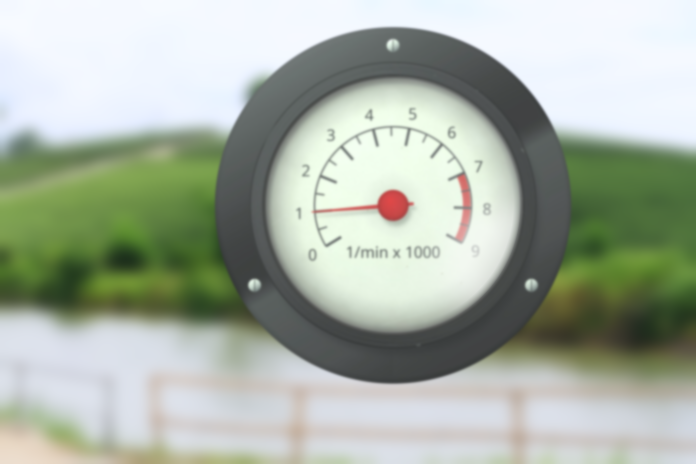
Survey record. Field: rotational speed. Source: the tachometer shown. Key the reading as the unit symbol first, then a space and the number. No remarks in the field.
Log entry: rpm 1000
